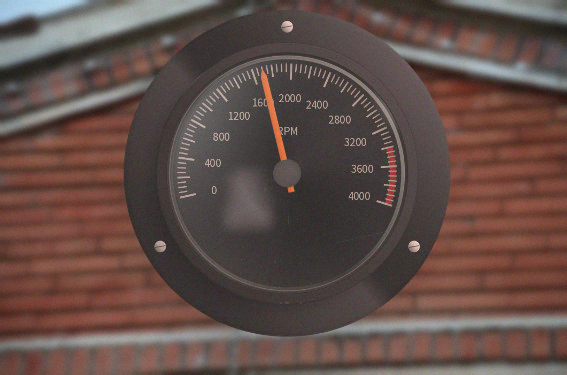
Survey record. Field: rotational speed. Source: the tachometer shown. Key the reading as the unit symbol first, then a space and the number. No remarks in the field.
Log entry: rpm 1700
